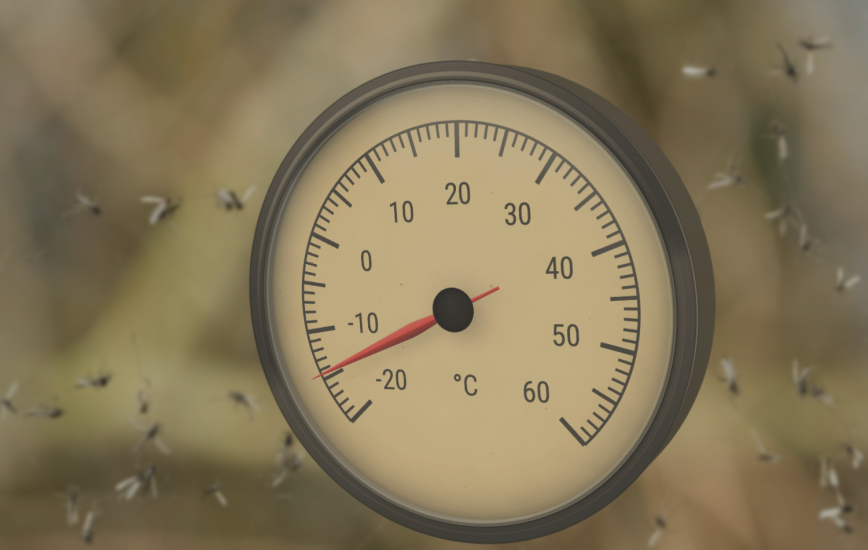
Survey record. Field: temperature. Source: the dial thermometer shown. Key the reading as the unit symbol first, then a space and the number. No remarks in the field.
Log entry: °C -14.5
